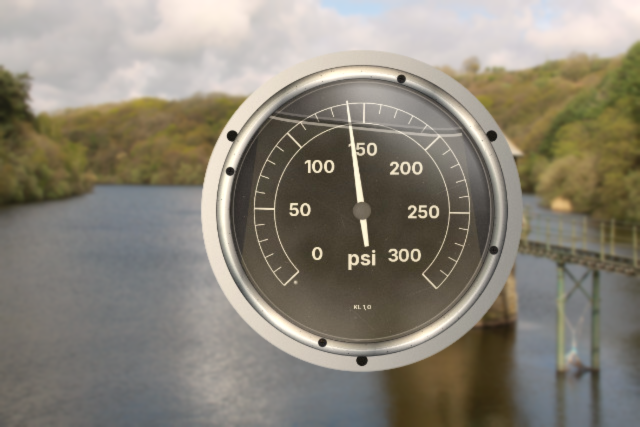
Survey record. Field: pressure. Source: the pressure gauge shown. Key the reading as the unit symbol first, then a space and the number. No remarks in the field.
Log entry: psi 140
